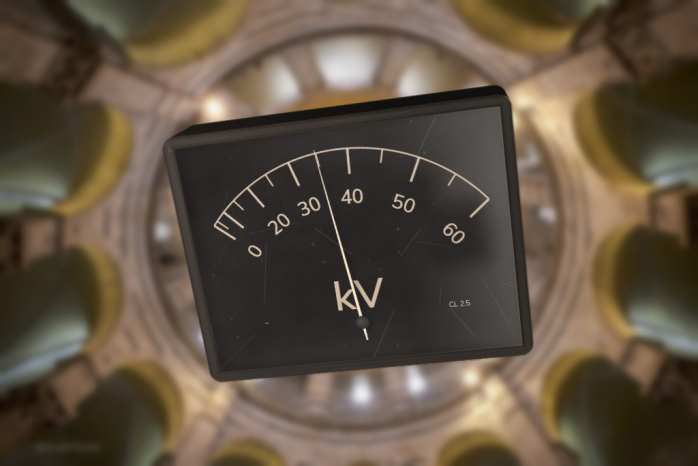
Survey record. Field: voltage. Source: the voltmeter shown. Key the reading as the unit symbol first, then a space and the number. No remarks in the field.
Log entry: kV 35
